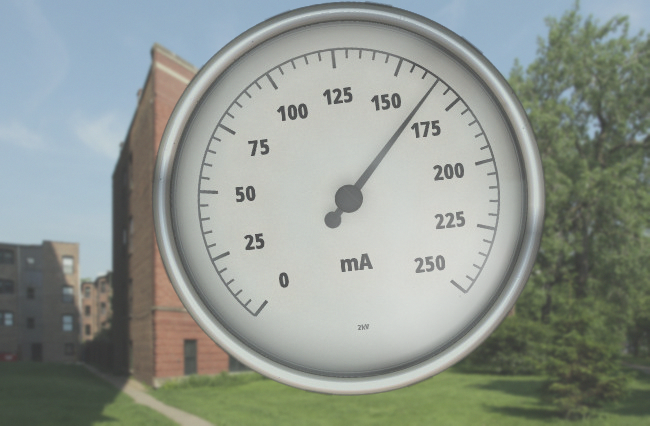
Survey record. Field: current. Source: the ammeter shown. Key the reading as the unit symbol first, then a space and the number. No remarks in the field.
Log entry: mA 165
